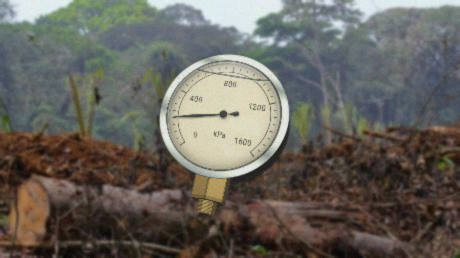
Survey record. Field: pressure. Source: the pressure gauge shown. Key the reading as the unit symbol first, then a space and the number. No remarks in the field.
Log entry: kPa 200
